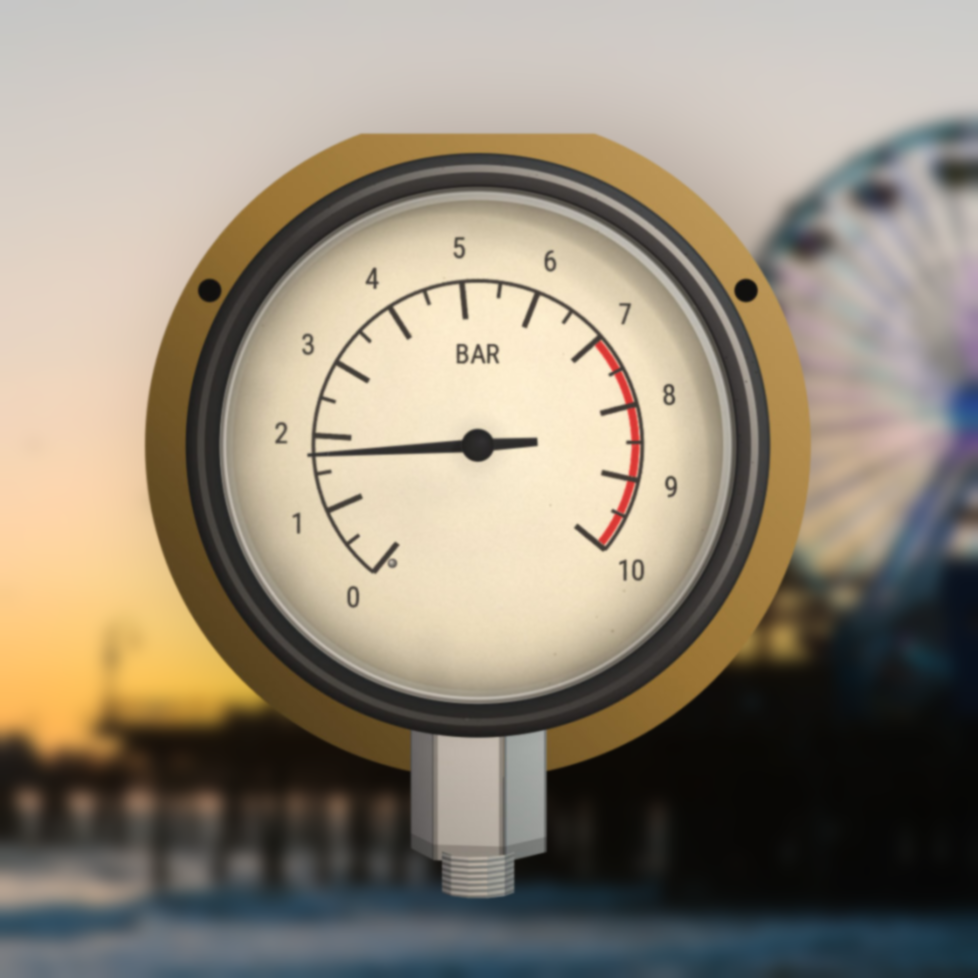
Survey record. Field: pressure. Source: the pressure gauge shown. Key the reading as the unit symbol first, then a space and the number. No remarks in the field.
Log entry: bar 1.75
